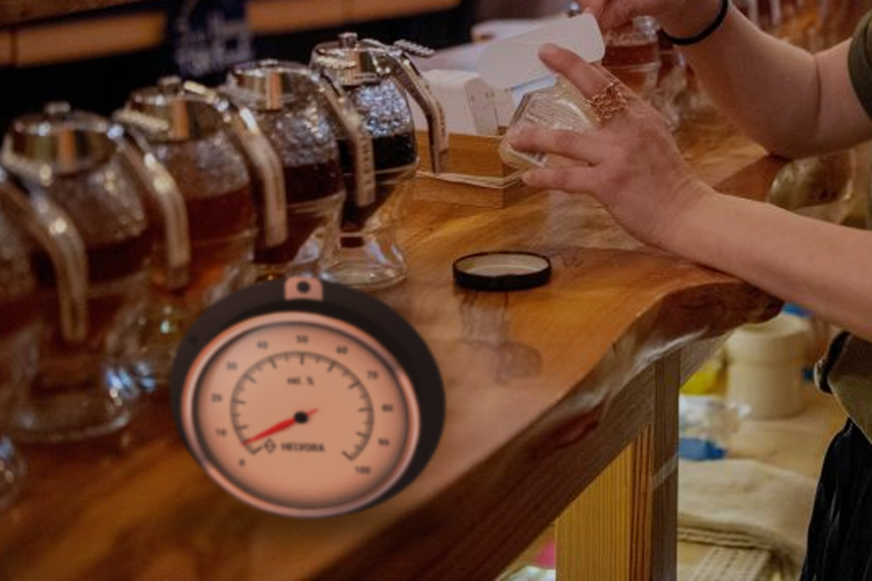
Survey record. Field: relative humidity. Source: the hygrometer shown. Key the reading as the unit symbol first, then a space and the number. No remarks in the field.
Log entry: % 5
